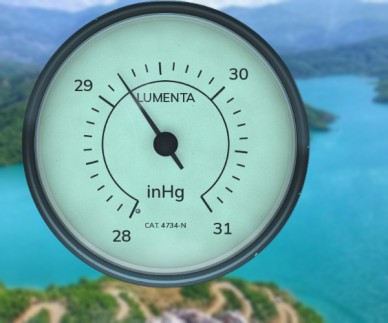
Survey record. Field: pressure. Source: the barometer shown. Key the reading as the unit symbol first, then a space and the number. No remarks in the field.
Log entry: inHg 29.2
